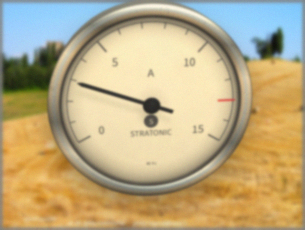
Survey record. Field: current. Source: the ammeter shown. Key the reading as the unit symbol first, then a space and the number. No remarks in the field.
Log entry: A 3
